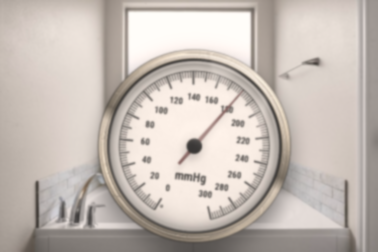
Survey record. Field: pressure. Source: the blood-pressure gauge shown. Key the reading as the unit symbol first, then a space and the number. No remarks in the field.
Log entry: mmHg 180
